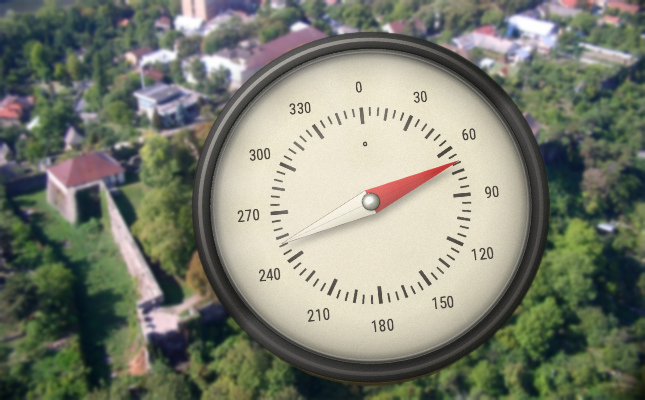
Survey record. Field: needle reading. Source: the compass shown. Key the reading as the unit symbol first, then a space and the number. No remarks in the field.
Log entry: ° 70
